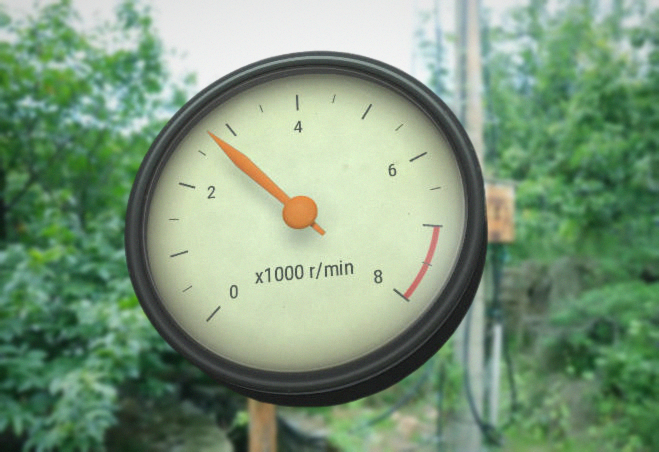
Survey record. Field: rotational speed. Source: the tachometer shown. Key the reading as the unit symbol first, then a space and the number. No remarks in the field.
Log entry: rpm 2750
